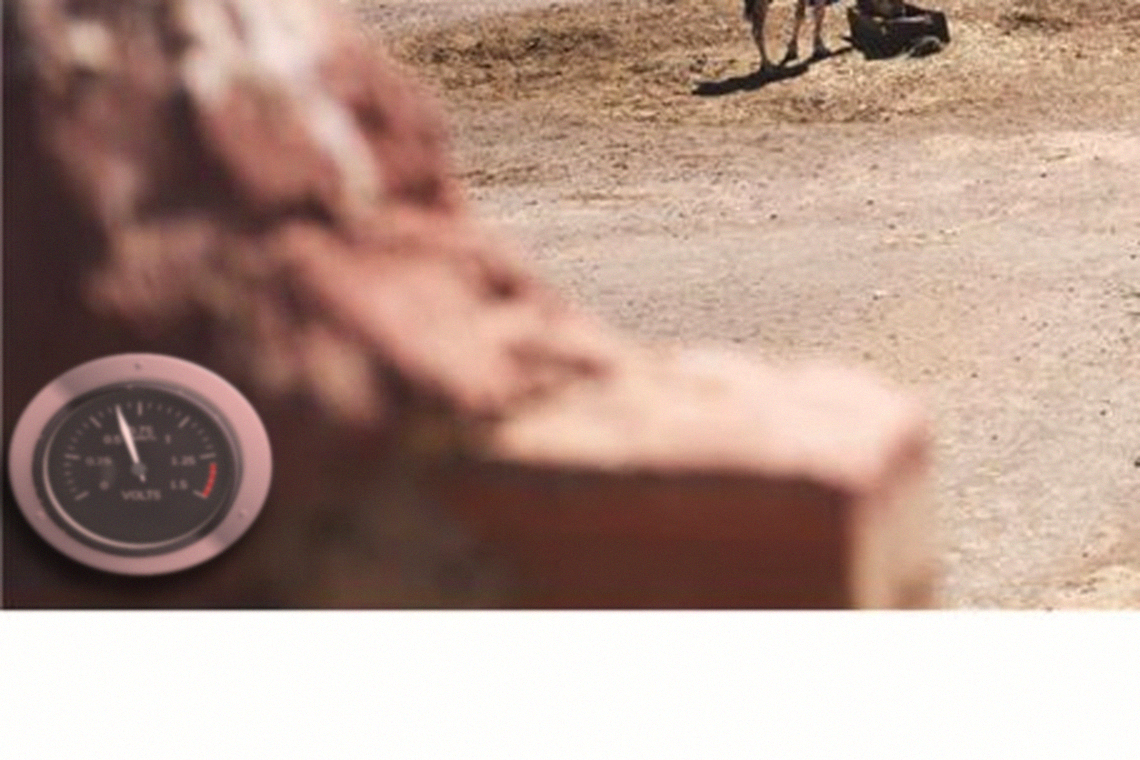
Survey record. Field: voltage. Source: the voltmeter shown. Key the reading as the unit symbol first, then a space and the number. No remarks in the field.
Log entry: V 0.65
